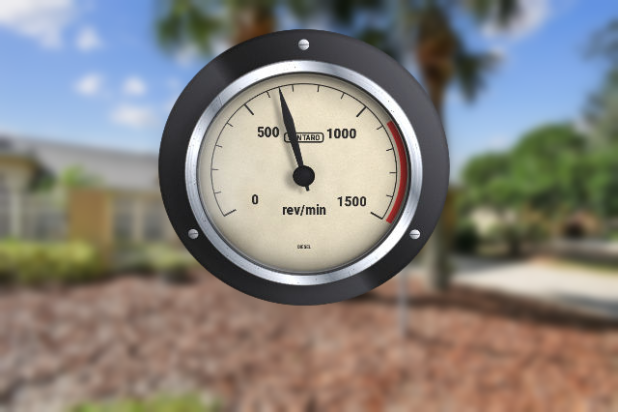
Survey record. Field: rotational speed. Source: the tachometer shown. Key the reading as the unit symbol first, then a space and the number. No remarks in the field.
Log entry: rpm 650
